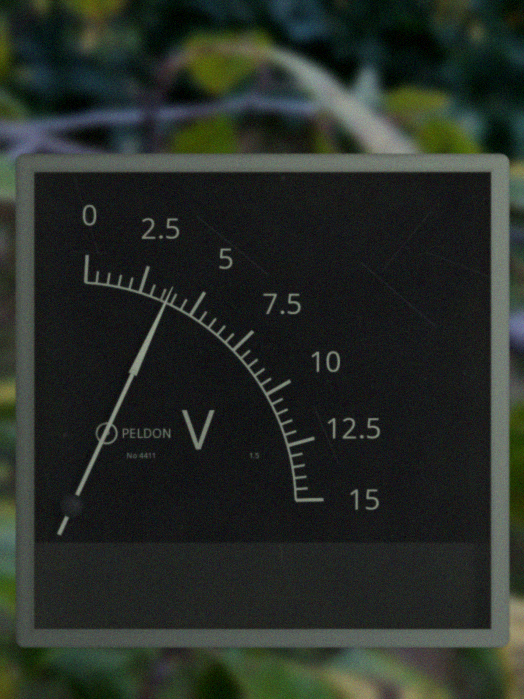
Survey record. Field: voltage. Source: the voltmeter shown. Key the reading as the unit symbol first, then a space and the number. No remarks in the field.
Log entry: V 3.75
